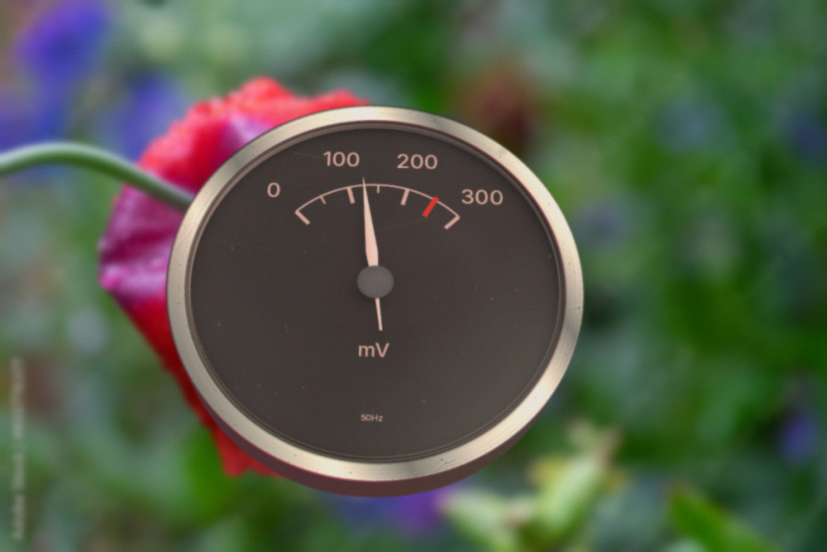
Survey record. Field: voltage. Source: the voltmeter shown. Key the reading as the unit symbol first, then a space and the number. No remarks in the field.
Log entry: mV 125
